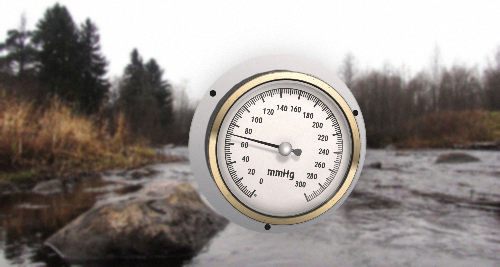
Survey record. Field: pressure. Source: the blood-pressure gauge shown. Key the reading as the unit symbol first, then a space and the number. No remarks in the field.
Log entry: mmHg 70
